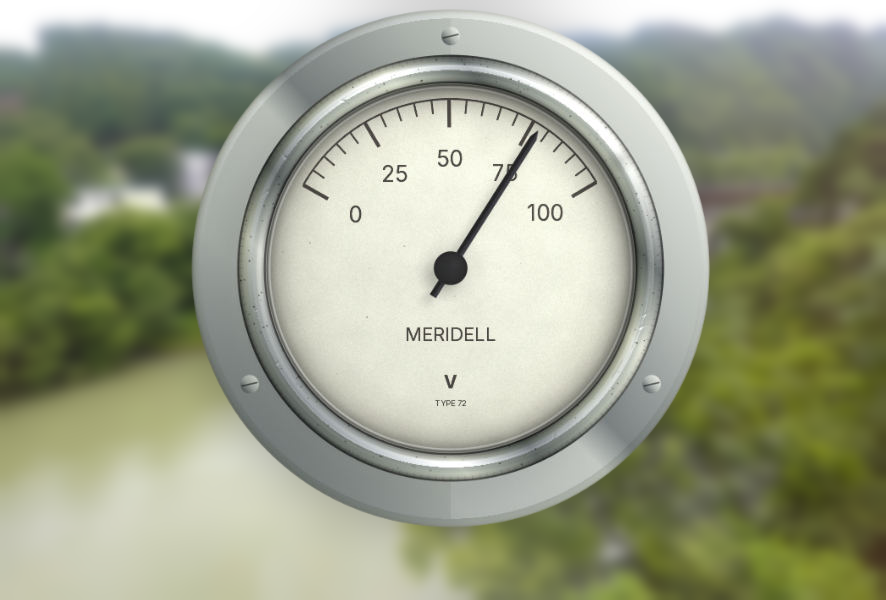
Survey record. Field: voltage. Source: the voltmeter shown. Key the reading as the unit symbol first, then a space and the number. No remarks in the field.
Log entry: V 77.5
